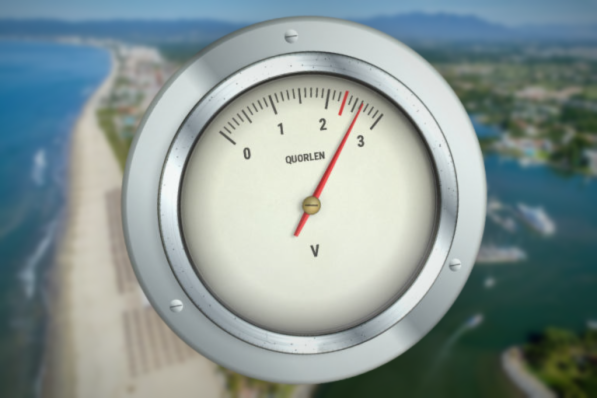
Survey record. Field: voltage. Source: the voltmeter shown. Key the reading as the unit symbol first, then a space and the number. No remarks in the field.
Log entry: V 2.6
